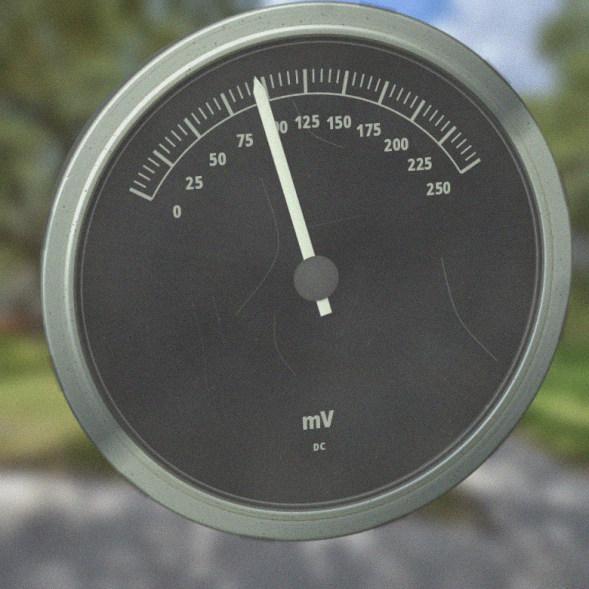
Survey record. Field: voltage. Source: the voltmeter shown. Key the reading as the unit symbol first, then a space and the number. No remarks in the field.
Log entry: mV 95
